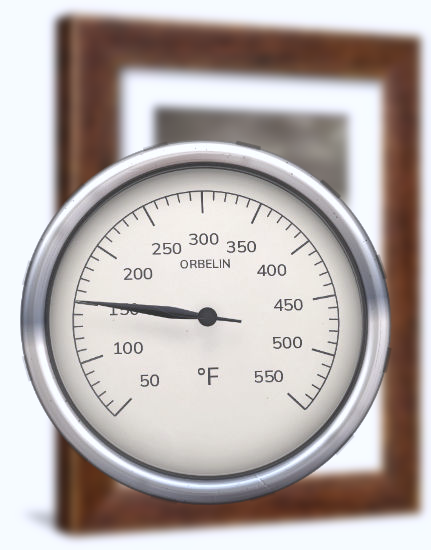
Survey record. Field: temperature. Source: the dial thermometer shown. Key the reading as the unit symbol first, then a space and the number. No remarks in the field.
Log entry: °F 150
